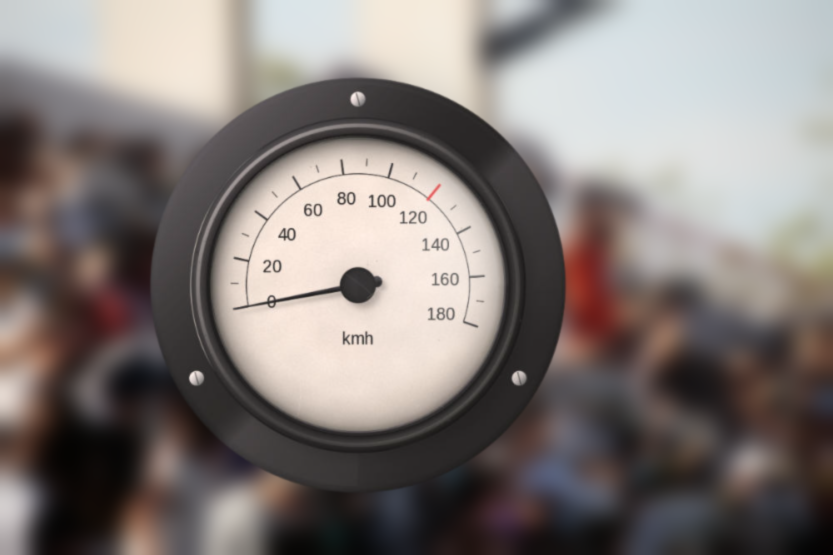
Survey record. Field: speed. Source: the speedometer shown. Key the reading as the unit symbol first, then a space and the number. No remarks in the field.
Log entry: km/h 0
